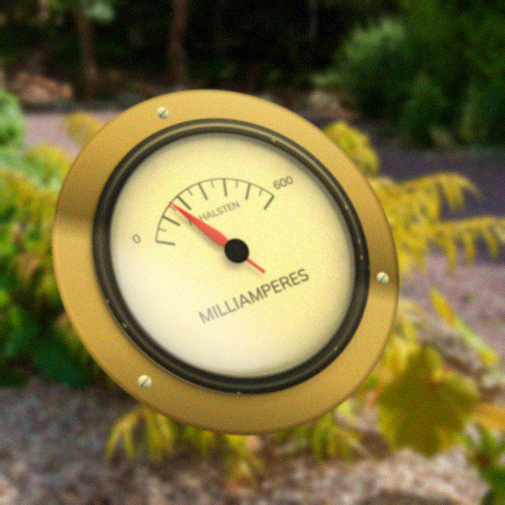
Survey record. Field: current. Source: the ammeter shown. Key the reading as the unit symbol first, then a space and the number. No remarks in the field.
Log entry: mA 150
